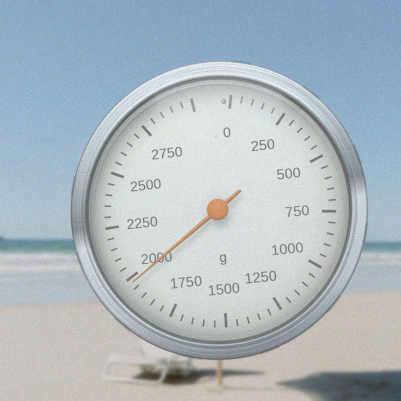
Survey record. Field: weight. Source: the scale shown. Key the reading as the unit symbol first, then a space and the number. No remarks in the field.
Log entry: g 1975
